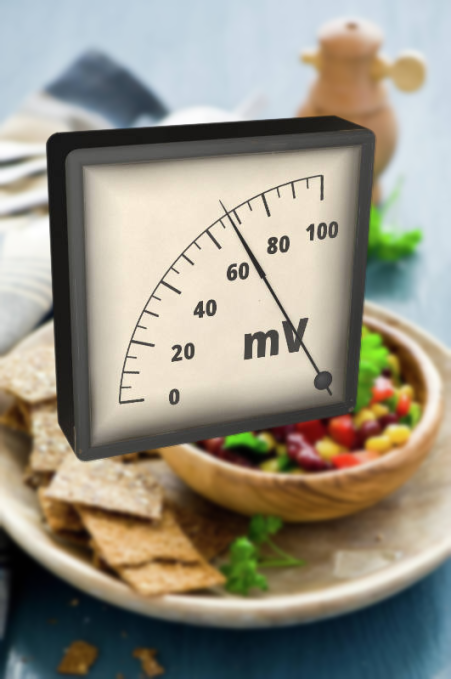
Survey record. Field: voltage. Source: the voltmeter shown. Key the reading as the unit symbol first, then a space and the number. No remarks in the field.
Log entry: mV 67.5
